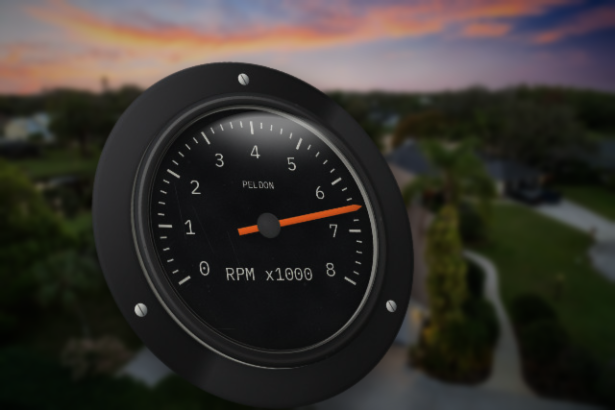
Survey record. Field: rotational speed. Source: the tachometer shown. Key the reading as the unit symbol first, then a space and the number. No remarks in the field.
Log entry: rpm 6600
